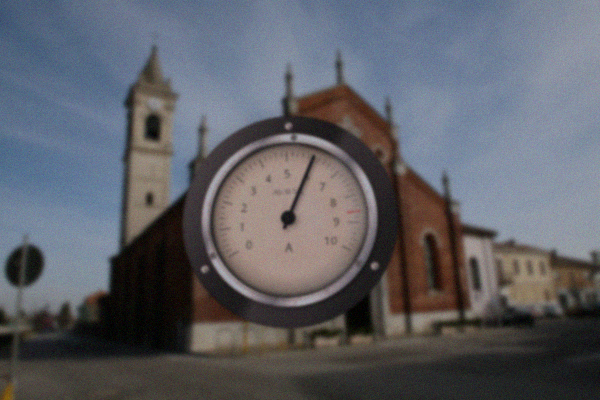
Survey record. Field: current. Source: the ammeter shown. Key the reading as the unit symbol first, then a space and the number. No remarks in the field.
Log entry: A 6
